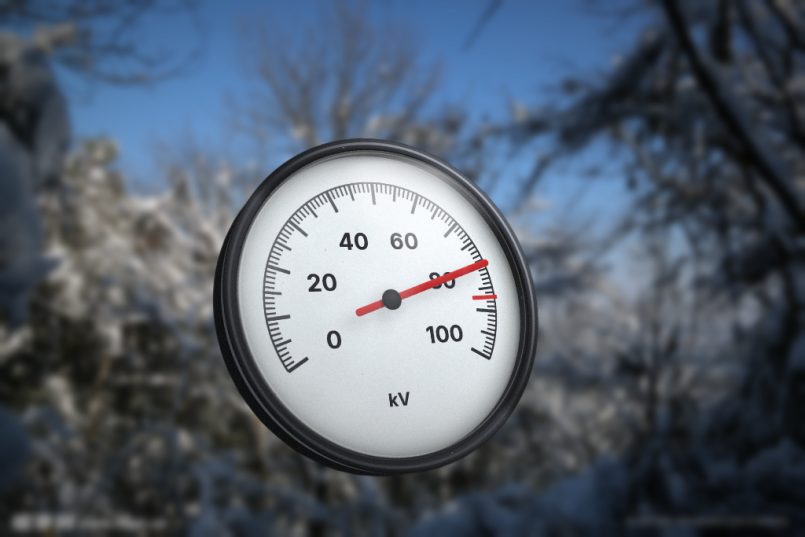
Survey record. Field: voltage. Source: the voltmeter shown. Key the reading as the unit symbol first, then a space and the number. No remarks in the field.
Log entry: kV 80
